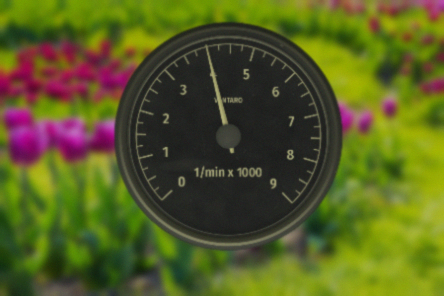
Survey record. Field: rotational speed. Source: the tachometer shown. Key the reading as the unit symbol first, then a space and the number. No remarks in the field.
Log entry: rpm 4000
